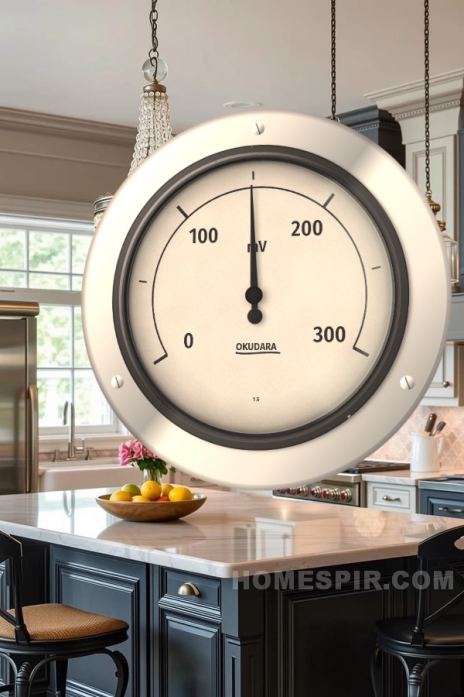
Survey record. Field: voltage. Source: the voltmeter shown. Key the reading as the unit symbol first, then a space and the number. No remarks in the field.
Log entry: mV 150
